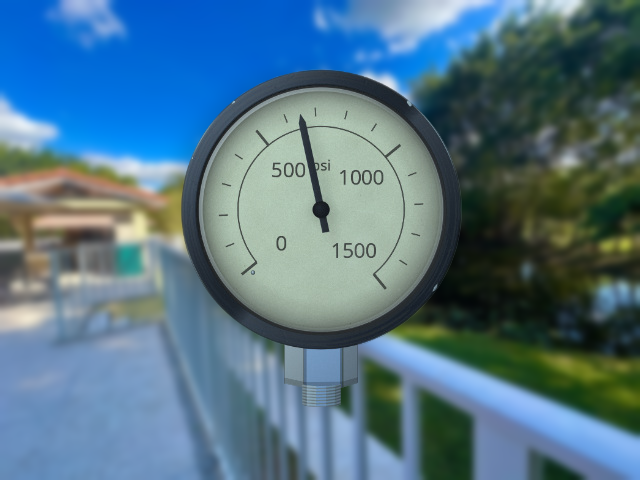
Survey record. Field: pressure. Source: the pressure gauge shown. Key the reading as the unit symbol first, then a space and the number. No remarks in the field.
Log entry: psi 650
